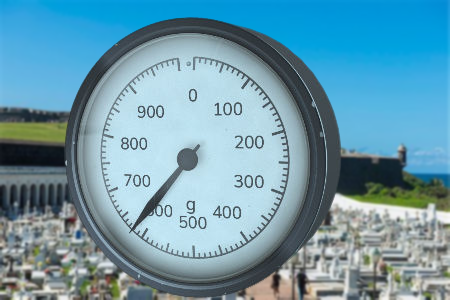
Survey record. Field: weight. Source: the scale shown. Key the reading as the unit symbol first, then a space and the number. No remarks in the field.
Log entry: g 620
